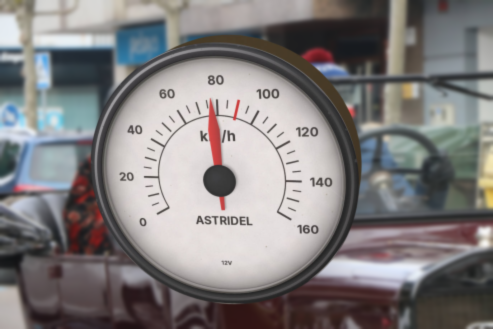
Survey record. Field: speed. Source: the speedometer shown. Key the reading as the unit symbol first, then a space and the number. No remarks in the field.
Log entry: km/h 77.5
